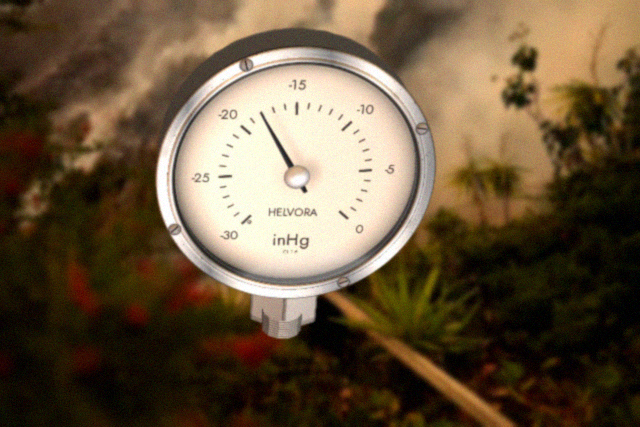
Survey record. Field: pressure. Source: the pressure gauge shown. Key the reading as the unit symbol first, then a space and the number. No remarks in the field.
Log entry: inHg -18
